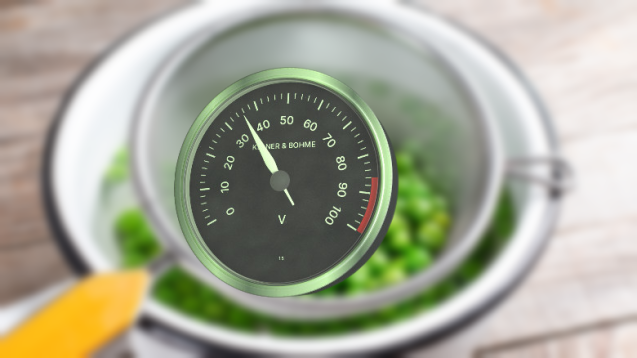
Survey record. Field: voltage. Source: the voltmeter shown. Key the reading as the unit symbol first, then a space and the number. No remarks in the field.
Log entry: V 36
